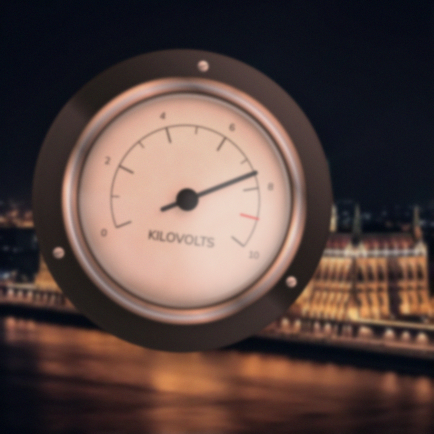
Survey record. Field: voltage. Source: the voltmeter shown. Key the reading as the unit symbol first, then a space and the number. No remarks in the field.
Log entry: kV 7.5
